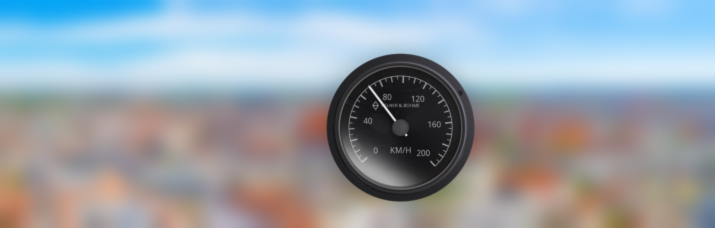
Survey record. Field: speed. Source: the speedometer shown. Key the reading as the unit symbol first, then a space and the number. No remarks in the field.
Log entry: km/h 70
